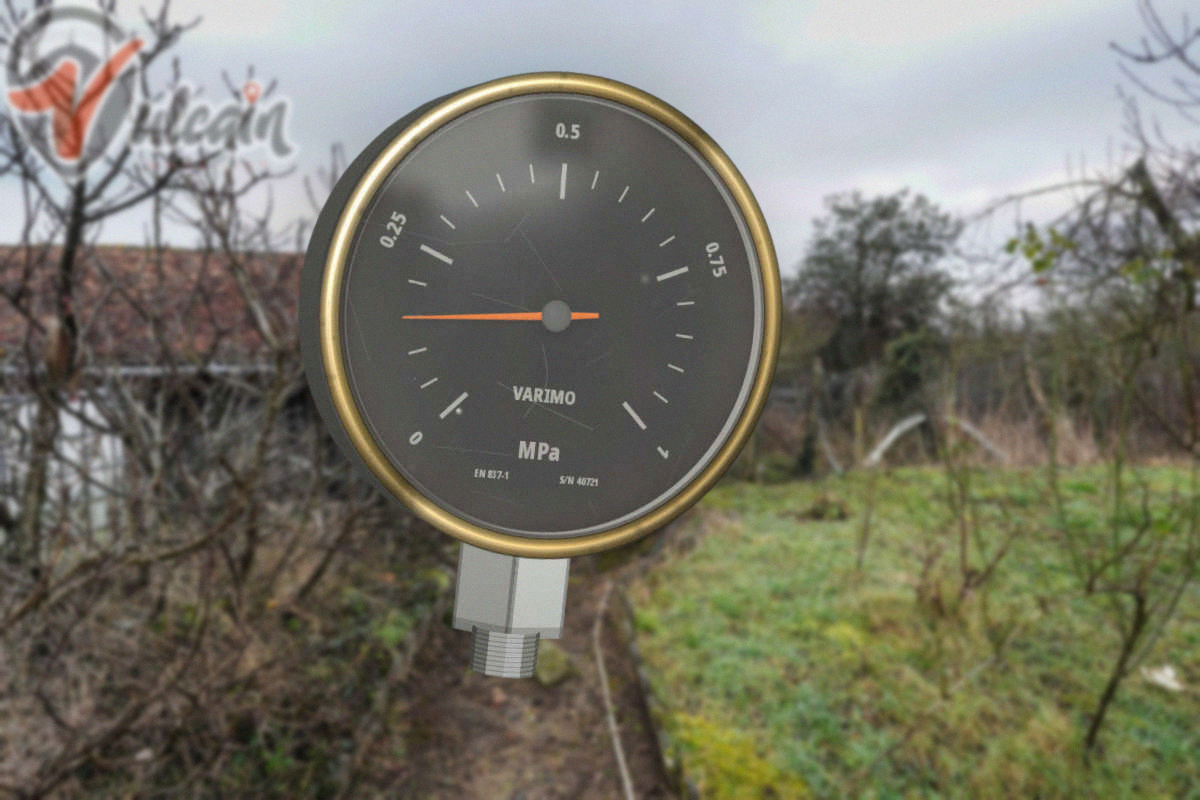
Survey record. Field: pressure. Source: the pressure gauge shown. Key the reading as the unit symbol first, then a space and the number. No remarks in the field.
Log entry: MPa 0.15
